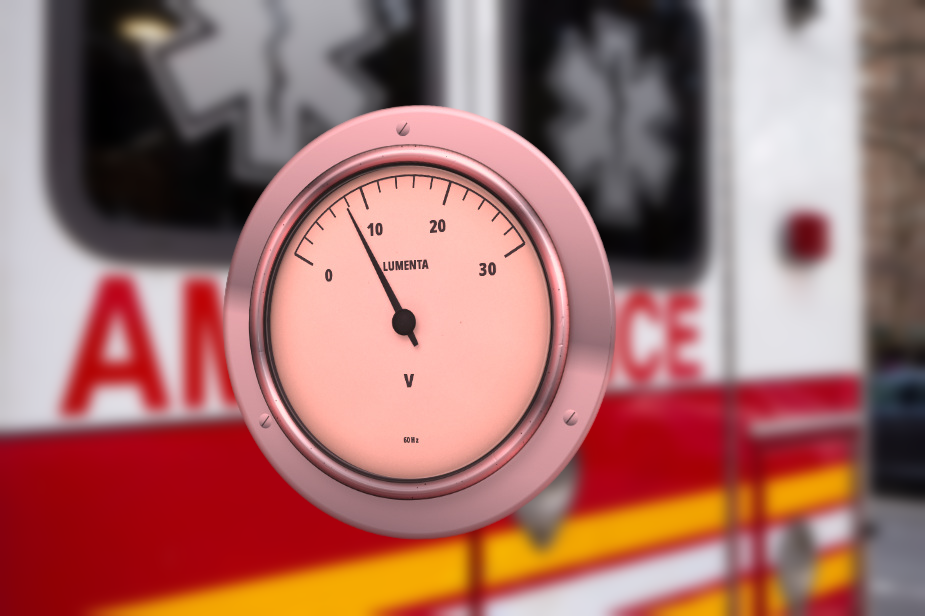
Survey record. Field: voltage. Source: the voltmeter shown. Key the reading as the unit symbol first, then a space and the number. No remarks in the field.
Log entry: V 8
